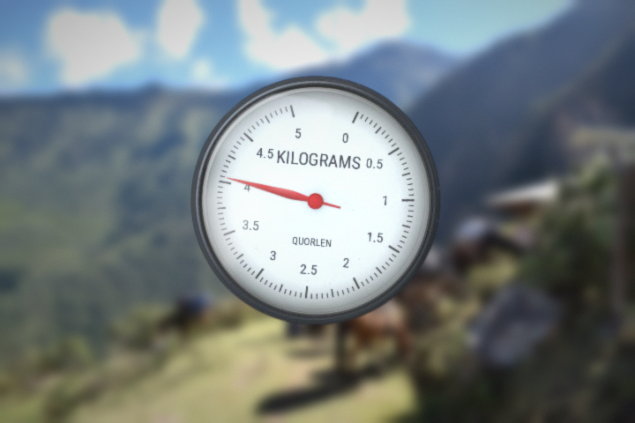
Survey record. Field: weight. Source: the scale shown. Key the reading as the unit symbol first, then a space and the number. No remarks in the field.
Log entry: kg 4.05
